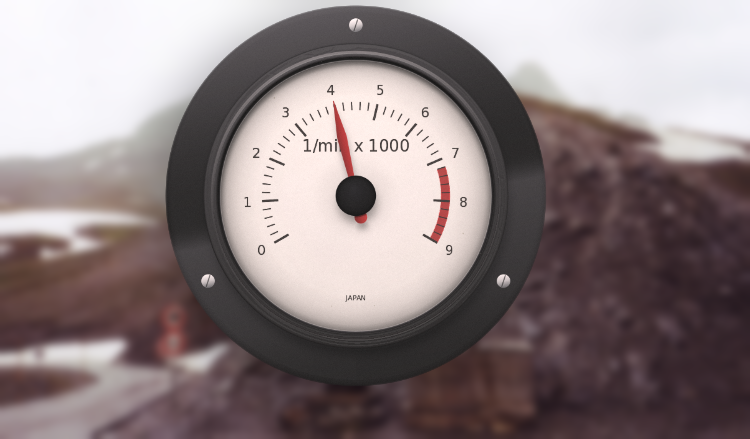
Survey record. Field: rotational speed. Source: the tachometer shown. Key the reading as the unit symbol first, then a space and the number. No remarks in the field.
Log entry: rpm 4000
